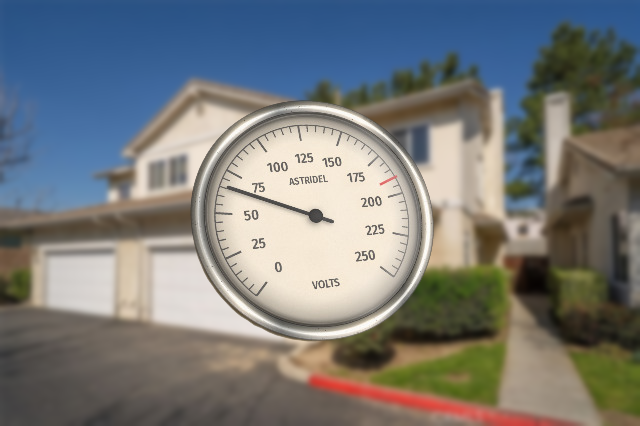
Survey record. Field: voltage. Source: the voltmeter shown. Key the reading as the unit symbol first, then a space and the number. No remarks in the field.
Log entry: V 65
